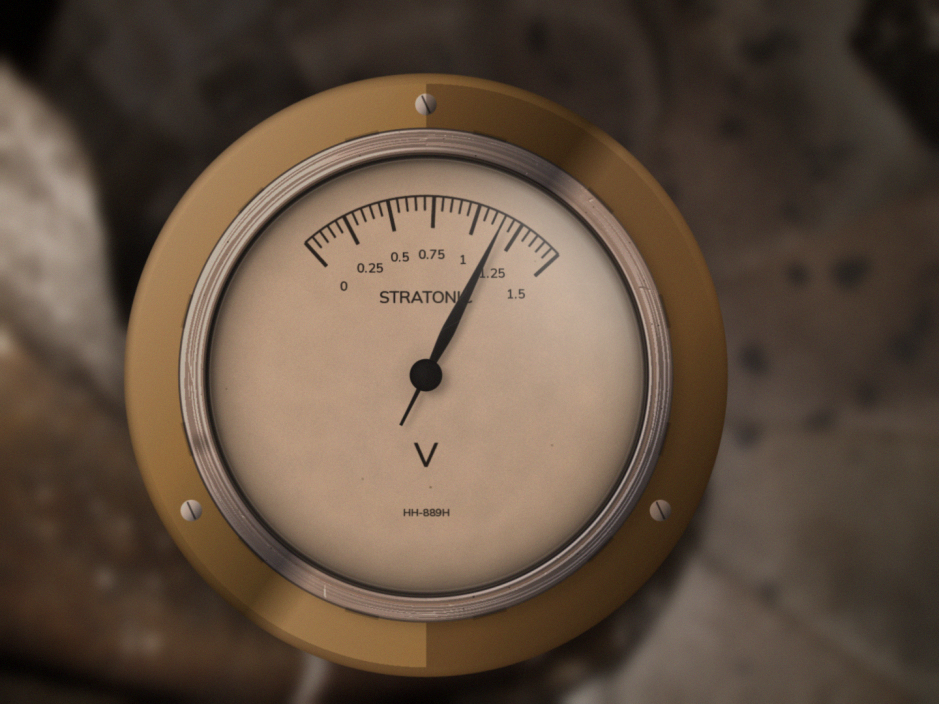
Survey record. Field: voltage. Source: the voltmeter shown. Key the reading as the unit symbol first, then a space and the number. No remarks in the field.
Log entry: V 1.15
